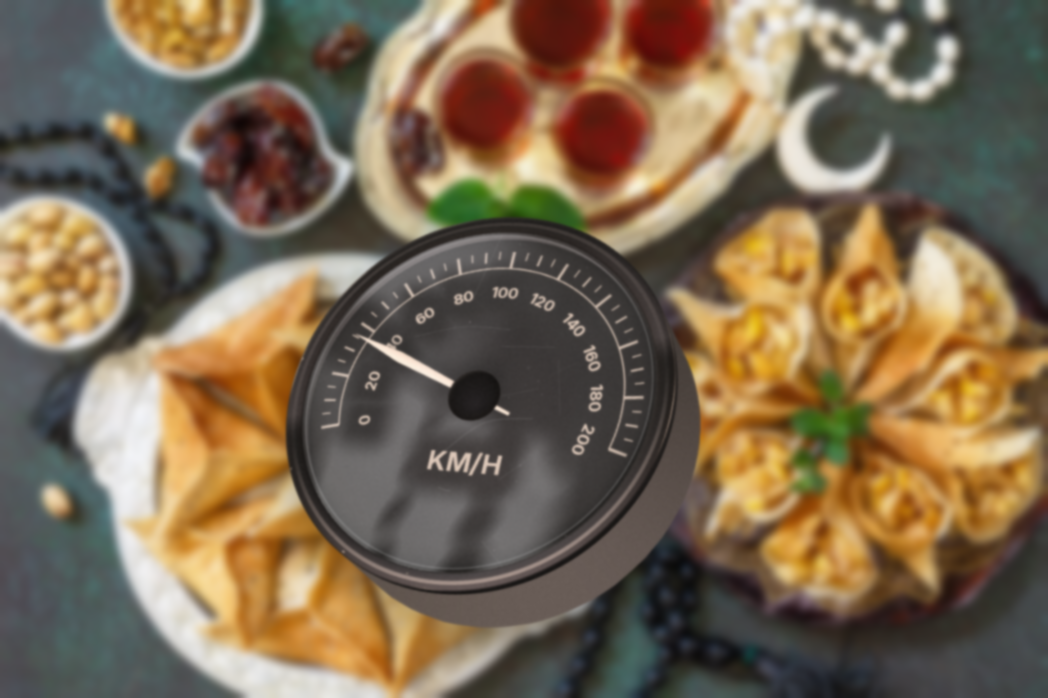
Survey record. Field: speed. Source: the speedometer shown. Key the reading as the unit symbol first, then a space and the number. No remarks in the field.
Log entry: km/h 35
